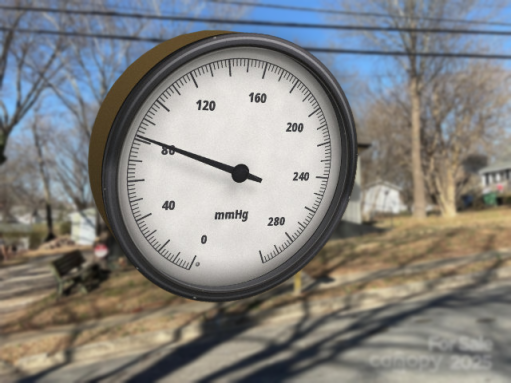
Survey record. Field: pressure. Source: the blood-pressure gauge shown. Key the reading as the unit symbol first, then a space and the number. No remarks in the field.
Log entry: mmHg 82
